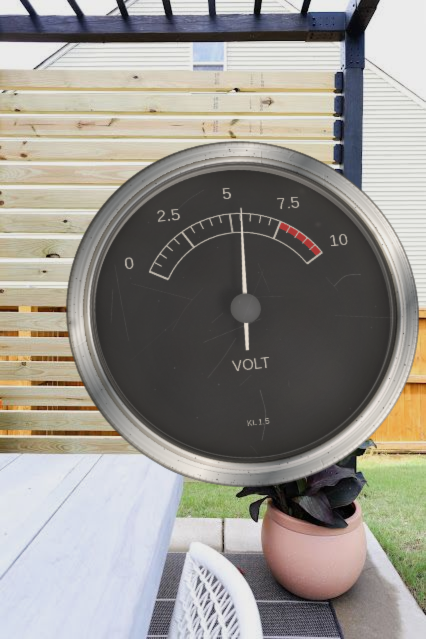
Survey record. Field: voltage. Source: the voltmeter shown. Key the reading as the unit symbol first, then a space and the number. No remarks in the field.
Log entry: V 5.5
